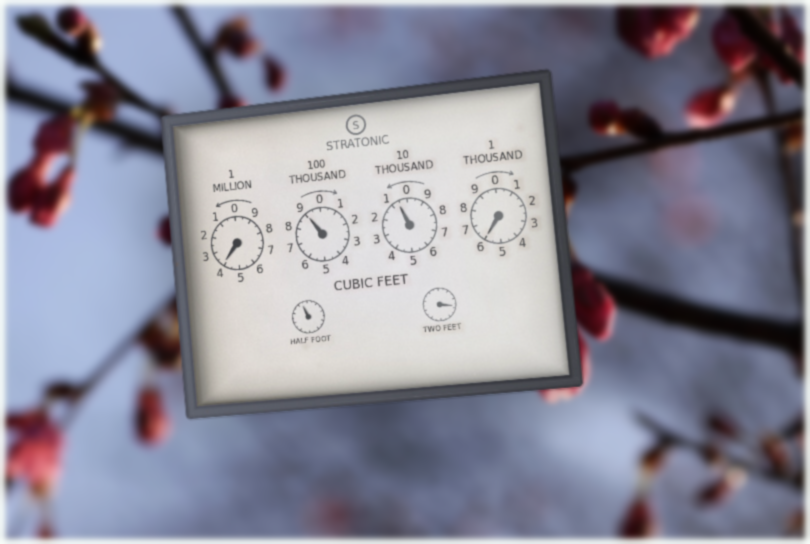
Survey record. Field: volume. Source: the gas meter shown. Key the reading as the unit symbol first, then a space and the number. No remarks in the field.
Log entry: ft³ 390600
